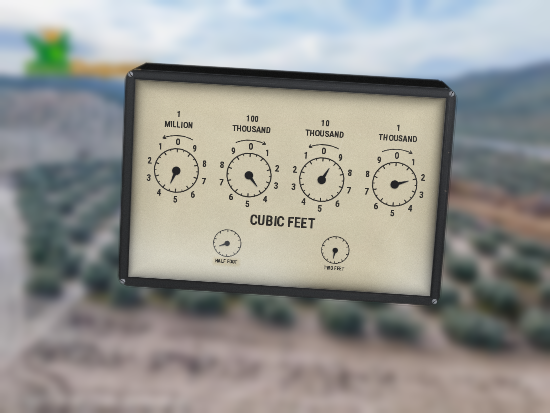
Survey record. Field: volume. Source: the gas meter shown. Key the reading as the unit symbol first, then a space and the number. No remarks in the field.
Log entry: ft³ 439200
